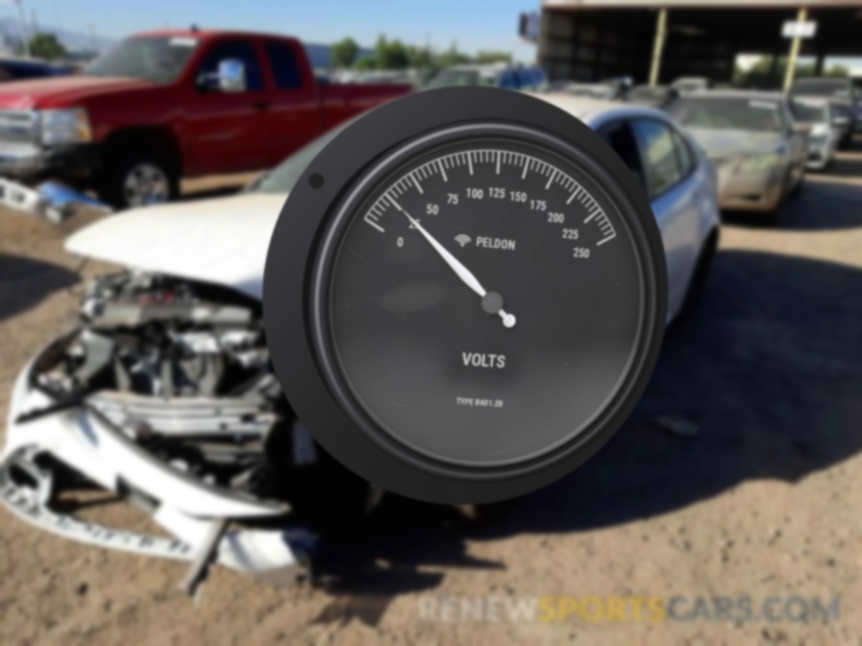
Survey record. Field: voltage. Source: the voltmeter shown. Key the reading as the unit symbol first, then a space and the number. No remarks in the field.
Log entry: V 25
